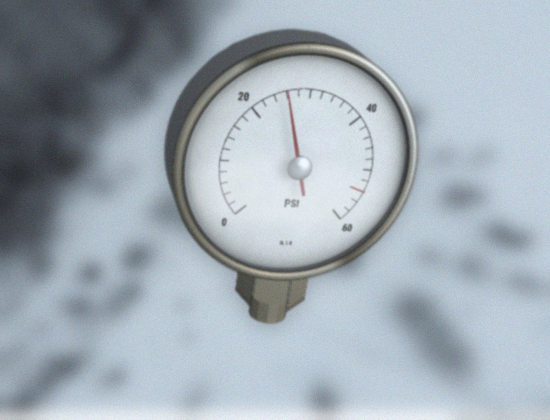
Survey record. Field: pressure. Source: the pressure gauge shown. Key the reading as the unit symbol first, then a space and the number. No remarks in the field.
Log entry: psi 26
